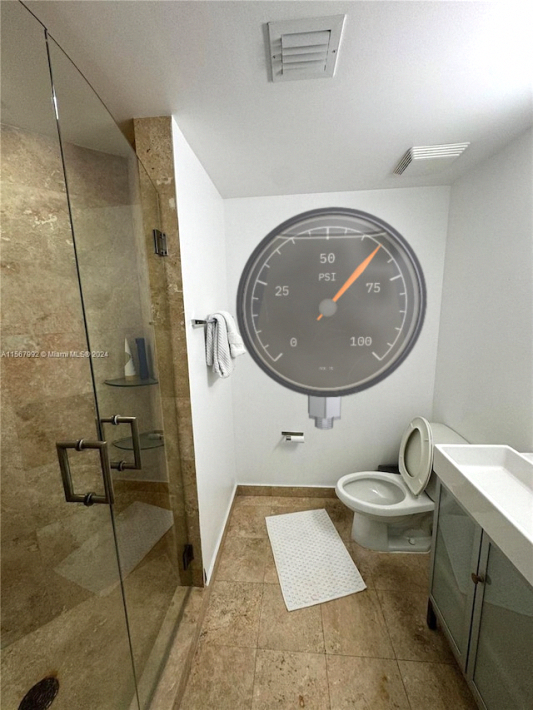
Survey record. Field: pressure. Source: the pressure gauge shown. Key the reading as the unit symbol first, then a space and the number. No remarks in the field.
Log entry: psi 65
